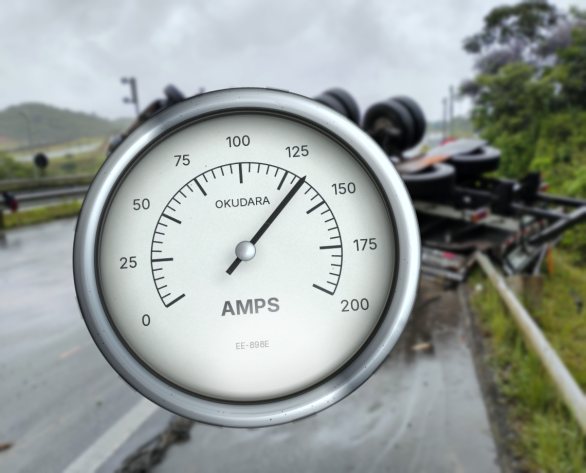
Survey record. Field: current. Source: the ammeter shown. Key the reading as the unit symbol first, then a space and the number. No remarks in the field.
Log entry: A 135
